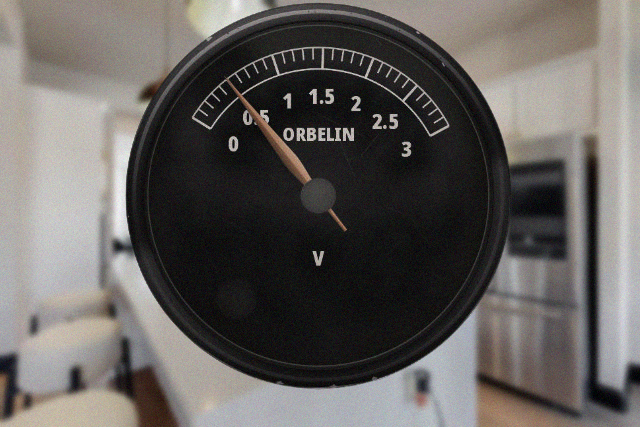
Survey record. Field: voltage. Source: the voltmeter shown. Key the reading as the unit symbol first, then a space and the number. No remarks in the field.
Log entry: V 0.5
